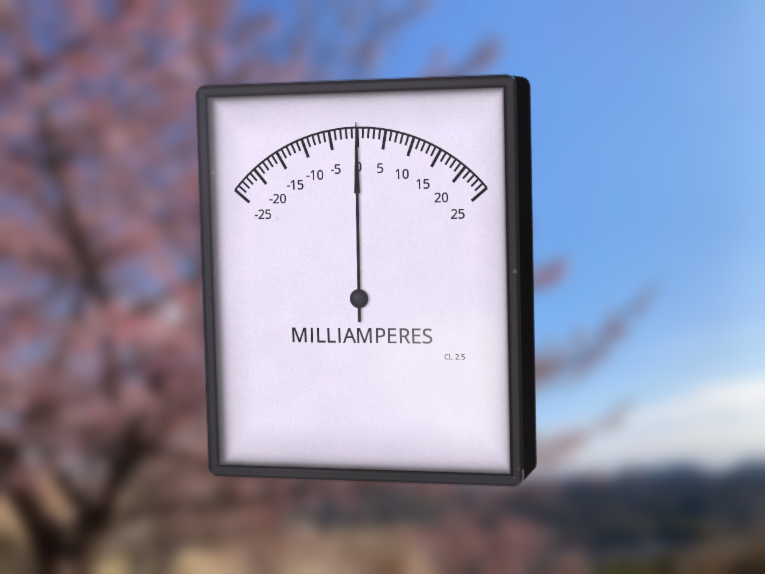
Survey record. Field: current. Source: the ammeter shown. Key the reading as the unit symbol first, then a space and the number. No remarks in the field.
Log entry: mA 0
